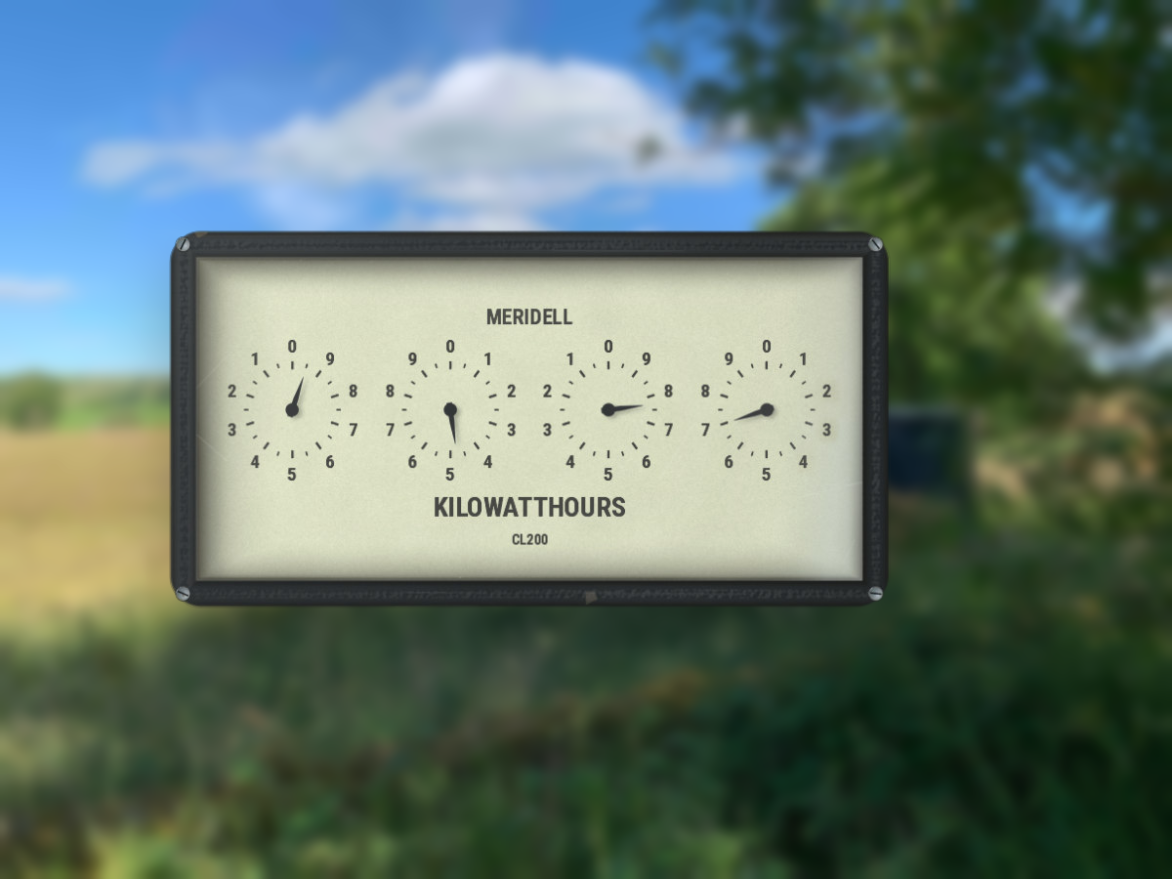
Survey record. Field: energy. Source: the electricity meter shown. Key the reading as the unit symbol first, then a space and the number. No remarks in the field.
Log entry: kWh 9477
